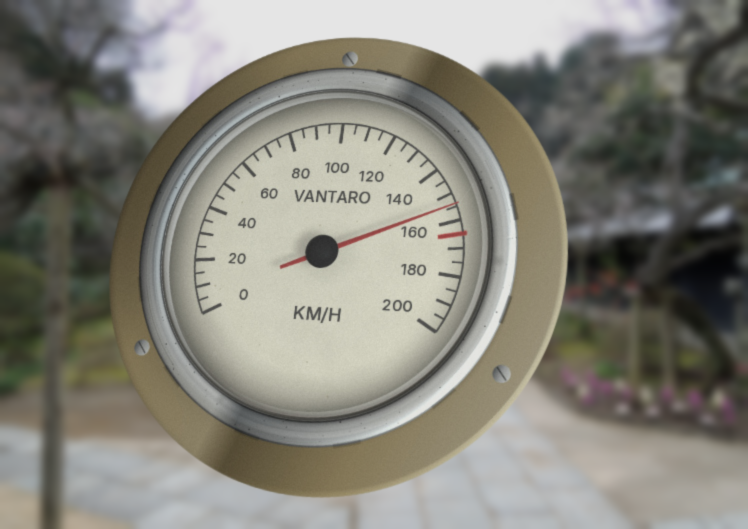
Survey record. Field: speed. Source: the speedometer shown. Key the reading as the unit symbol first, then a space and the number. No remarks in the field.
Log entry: km/h 155
